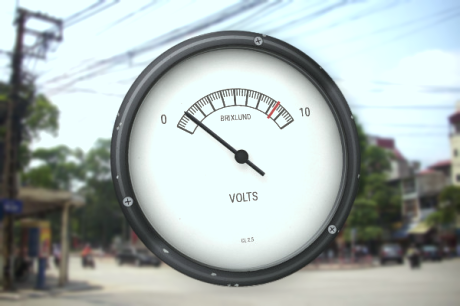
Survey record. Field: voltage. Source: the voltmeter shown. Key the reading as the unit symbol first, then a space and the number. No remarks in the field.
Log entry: V 1
